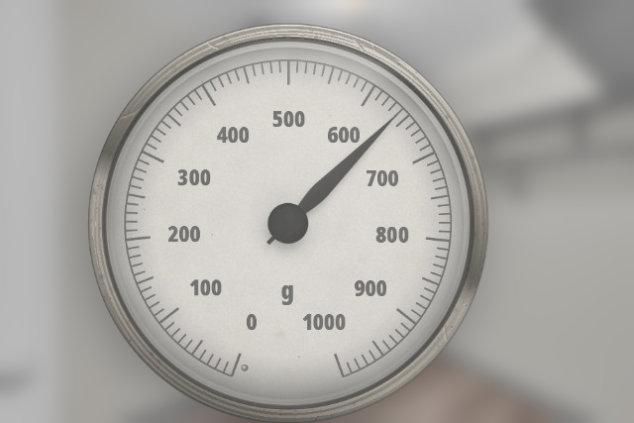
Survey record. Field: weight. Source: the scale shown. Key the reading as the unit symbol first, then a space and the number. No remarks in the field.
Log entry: g 640
